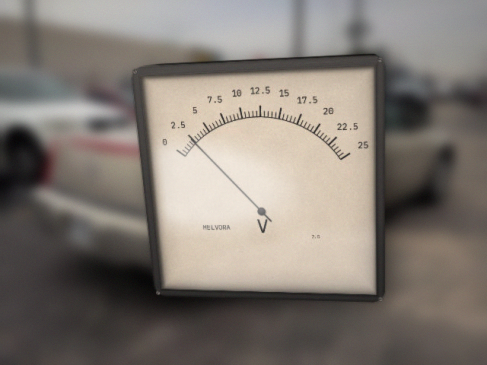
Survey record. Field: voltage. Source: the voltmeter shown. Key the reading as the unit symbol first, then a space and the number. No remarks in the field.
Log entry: V 2.5
